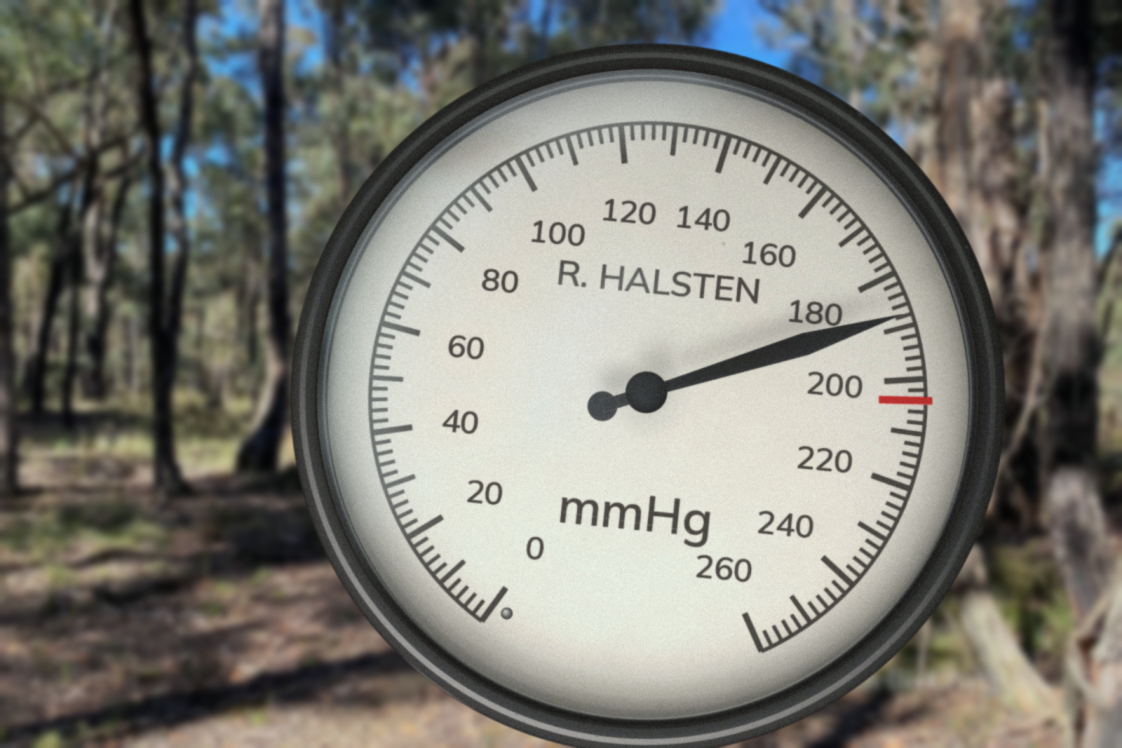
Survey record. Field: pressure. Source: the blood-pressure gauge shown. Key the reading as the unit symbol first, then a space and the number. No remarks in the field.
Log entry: mmHg 188
